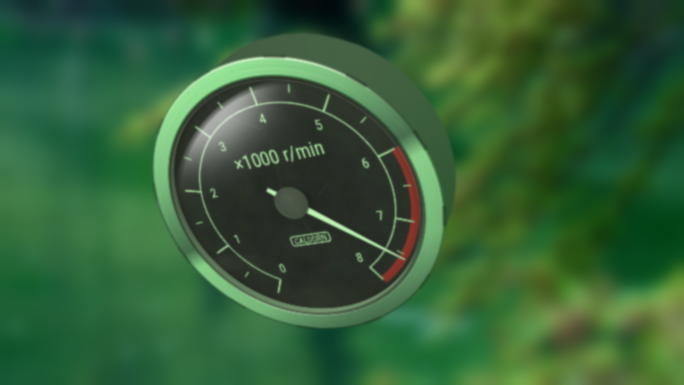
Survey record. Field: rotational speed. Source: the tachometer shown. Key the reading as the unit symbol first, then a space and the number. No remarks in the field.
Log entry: rpm 7500
